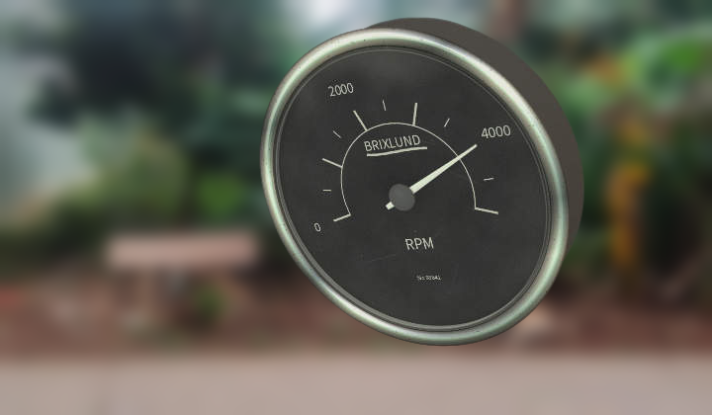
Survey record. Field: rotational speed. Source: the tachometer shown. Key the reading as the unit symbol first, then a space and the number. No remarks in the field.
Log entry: rpm 4000
